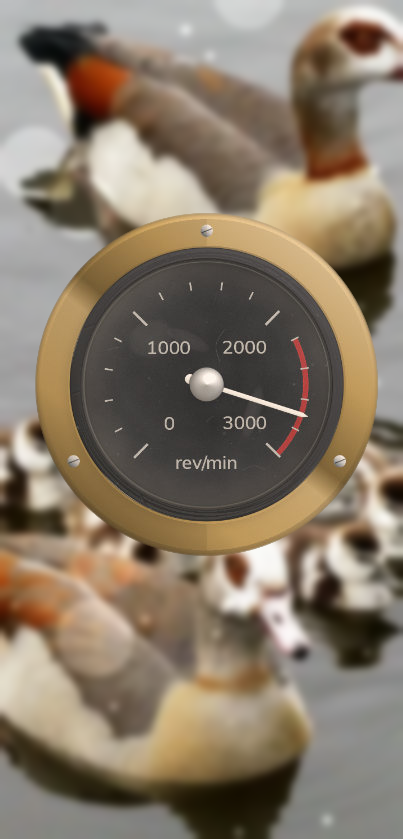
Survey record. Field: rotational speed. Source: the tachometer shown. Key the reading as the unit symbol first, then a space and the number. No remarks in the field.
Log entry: rpm 2700
